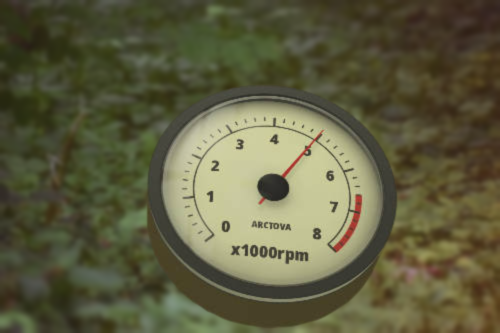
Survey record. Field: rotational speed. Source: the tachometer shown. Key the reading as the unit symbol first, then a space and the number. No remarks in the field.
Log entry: rpm 5000
